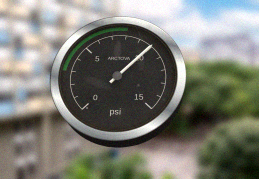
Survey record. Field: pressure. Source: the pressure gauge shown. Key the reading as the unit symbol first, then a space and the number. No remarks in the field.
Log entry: psi 10
